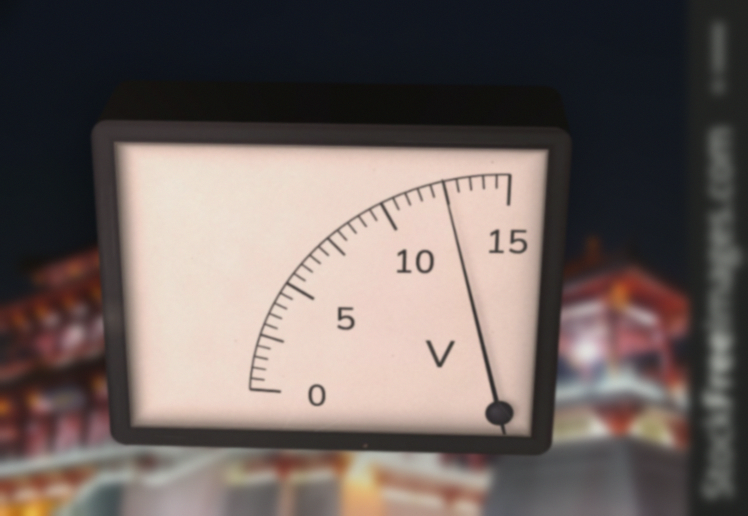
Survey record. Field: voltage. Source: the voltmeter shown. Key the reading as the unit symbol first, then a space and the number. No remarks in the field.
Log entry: V 12.5
